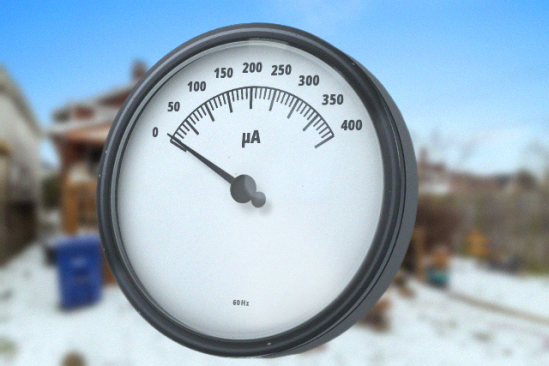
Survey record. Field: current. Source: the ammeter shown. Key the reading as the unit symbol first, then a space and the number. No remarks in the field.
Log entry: µA 10
